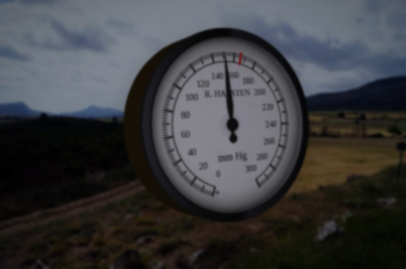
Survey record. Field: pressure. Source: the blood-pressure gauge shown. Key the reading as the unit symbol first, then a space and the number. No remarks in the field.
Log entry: mmHg 150
